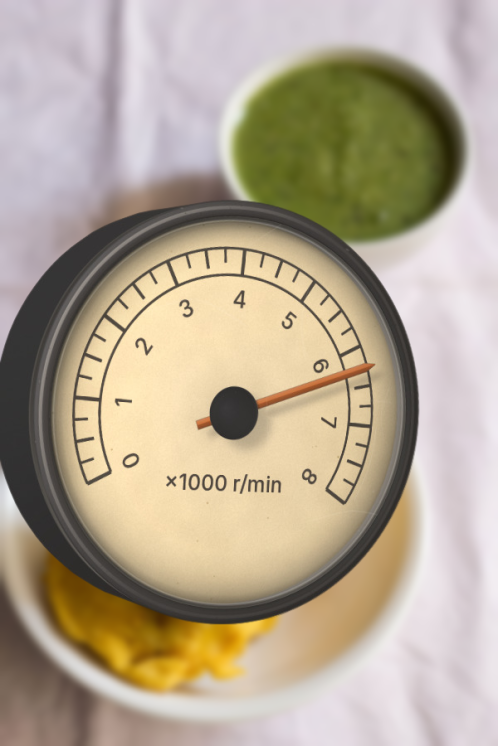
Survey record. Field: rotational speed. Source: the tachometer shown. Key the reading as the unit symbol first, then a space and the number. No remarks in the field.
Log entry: rpm 6250
